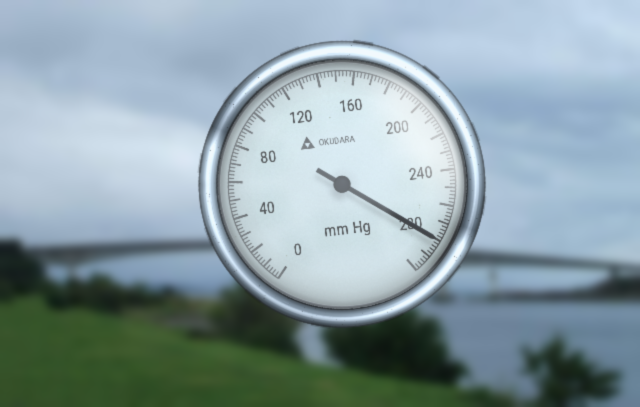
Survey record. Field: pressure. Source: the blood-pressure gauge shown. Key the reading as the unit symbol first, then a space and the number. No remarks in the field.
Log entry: mmHg 280
